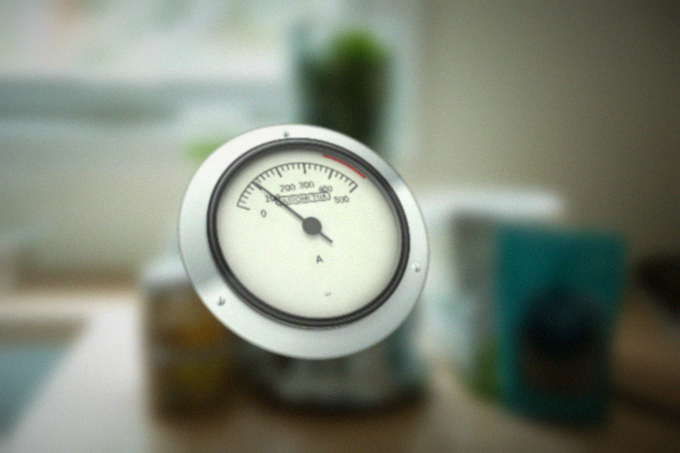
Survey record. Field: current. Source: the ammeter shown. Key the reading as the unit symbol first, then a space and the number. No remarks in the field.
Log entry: A 100
